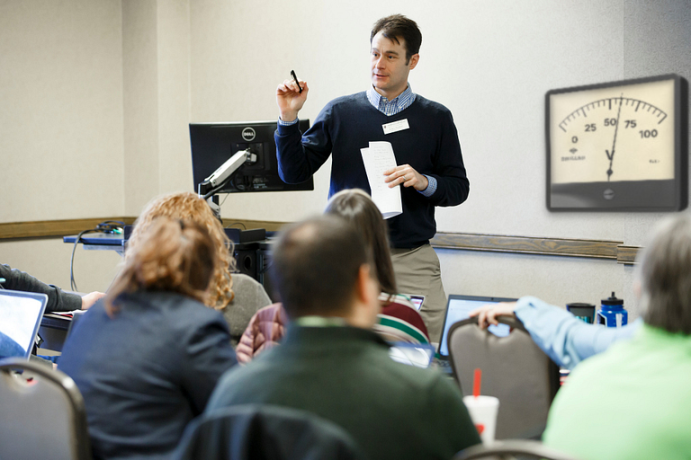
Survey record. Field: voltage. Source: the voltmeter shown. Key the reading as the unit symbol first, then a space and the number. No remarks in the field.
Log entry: V 60
